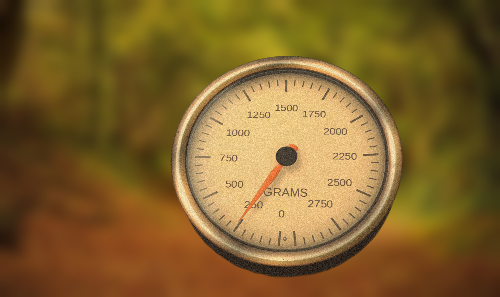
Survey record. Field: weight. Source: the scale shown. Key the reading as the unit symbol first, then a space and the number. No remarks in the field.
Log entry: g 250
